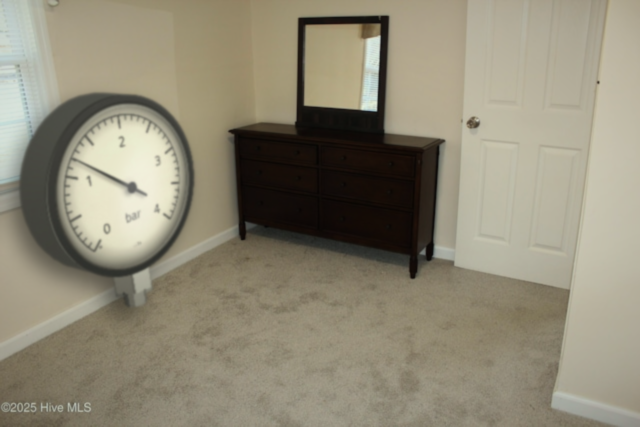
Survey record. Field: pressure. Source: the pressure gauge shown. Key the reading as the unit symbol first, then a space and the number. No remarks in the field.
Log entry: bar 1.2
